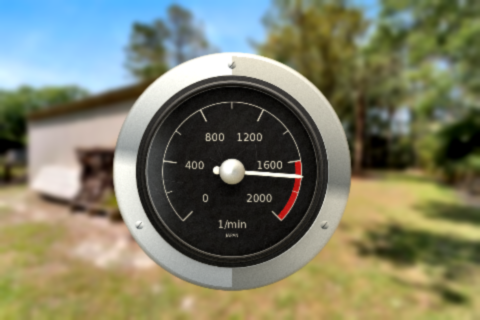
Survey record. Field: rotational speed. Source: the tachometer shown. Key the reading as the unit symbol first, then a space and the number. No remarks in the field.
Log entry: rpm 1700
